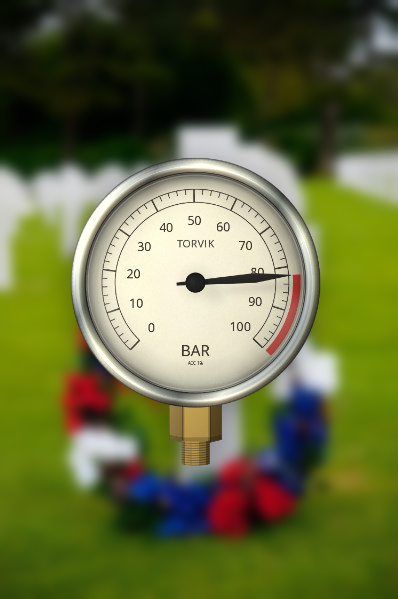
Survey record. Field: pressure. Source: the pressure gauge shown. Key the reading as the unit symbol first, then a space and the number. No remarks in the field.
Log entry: bar 82
